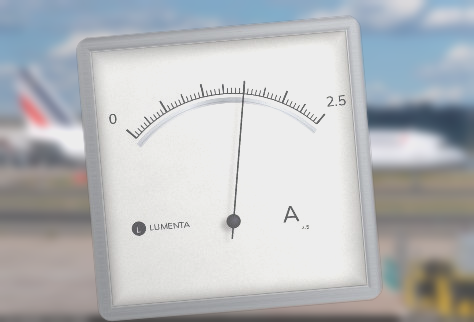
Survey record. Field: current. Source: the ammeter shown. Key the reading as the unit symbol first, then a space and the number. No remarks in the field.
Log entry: A 1.5
